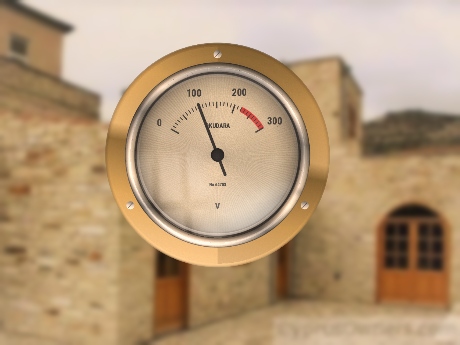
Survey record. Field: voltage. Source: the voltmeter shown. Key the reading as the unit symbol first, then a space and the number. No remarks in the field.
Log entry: V 100
